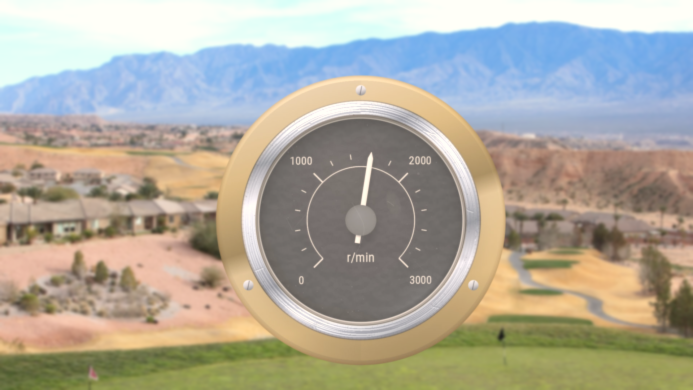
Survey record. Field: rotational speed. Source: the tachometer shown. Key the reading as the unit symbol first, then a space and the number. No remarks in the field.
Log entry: rpm 1600
